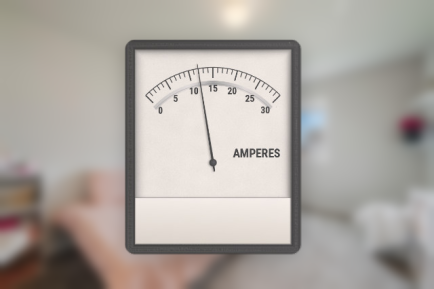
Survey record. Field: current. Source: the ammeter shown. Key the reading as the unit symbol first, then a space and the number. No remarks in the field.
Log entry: A 12
